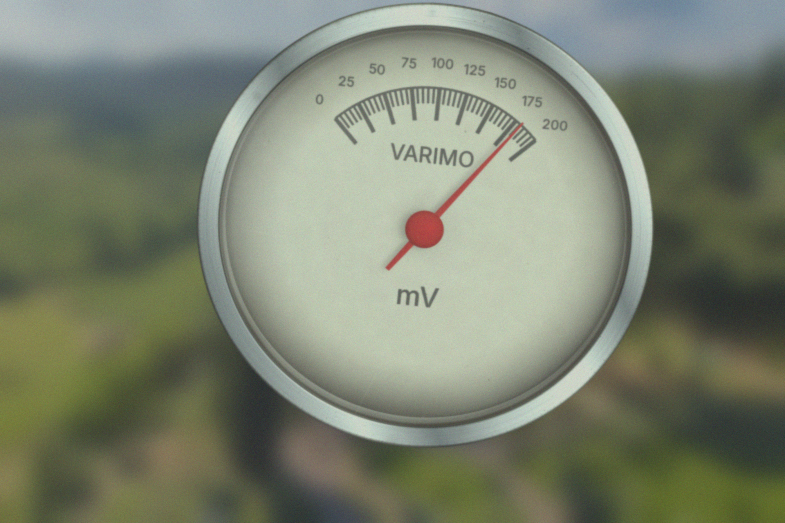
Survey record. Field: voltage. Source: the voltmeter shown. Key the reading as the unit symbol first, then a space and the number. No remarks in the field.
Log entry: mV 180
